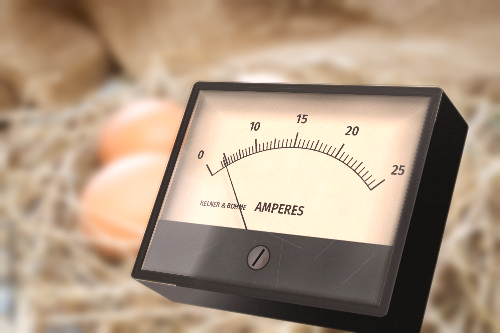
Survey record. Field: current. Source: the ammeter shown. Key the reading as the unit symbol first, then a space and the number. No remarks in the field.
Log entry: A 5
